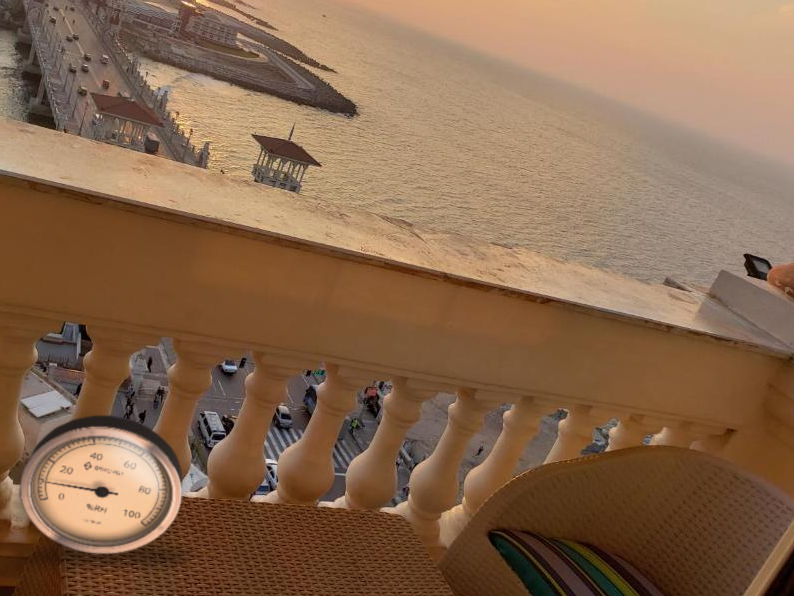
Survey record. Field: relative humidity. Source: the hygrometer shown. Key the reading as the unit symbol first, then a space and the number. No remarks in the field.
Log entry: % 10
